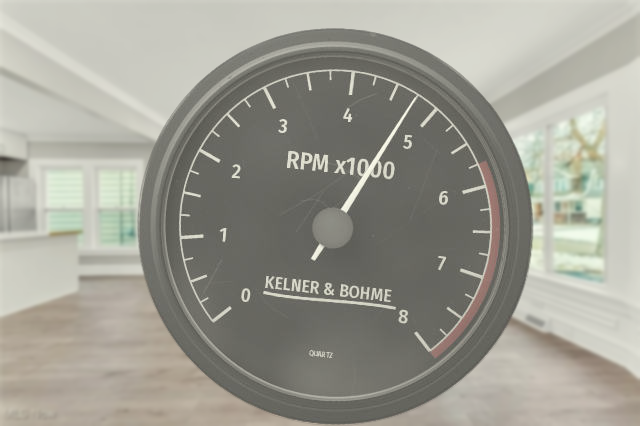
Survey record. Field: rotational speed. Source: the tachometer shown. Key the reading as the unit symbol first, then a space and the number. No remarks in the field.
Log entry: rpm 4750
